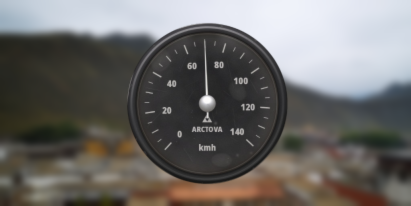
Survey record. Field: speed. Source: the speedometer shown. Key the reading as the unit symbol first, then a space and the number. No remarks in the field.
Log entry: km/h 70
